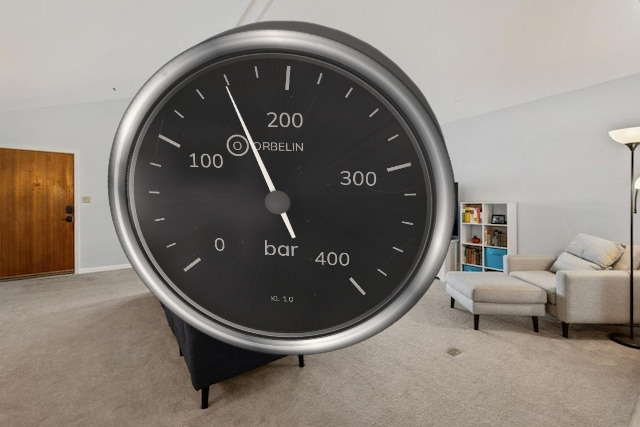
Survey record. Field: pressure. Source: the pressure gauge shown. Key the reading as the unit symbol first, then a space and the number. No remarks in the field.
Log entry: bar 160
